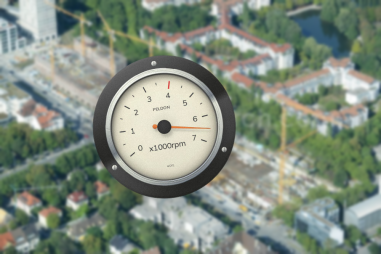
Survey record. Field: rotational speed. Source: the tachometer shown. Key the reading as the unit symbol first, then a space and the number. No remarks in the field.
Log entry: rpm 6500
